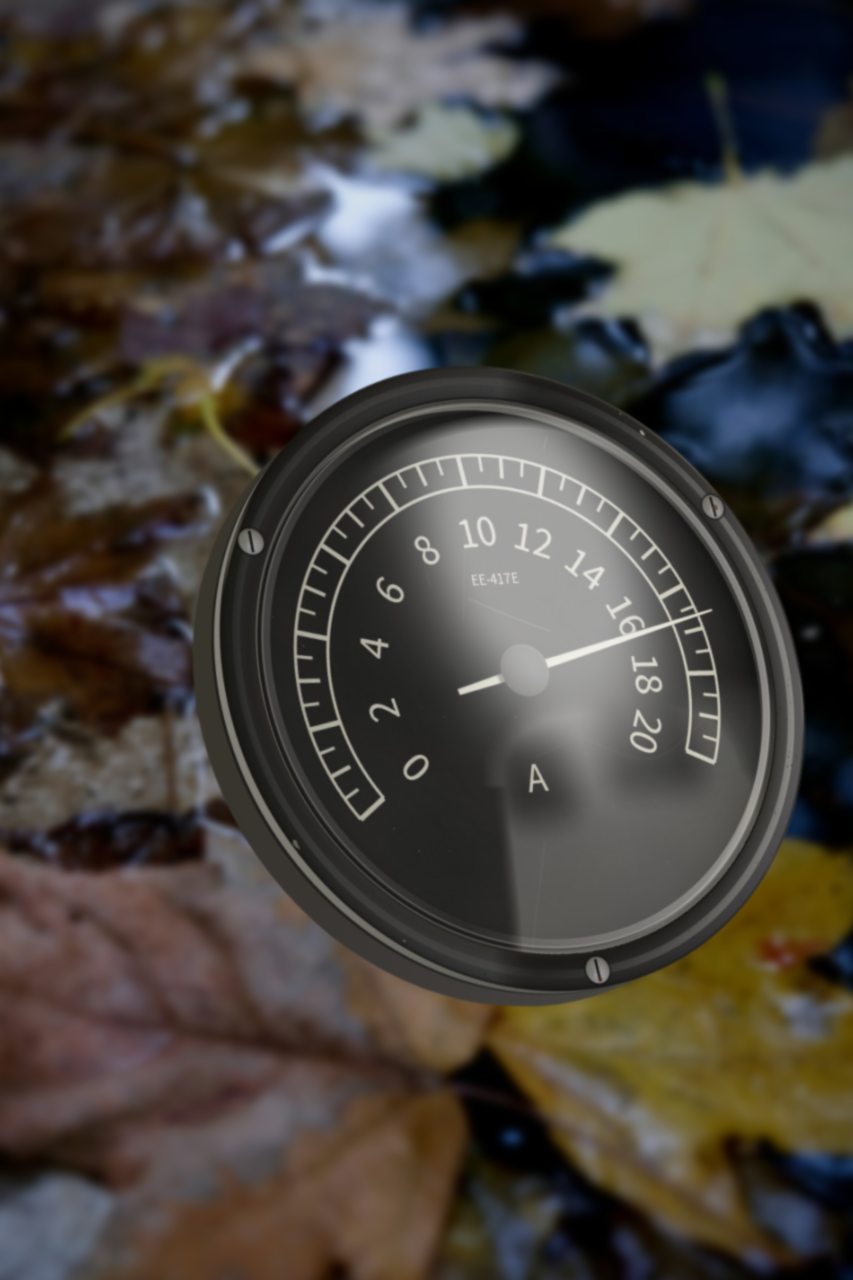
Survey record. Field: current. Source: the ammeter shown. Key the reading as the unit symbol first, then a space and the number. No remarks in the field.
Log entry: A 16.75
